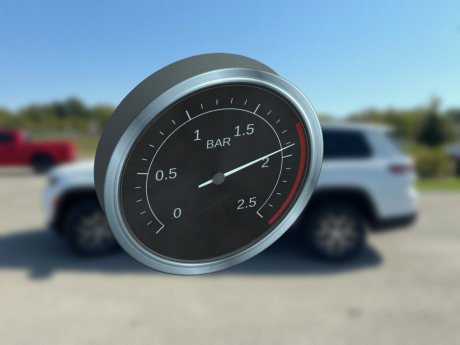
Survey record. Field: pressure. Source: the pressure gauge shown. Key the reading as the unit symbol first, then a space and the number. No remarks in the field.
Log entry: bar 1.9
